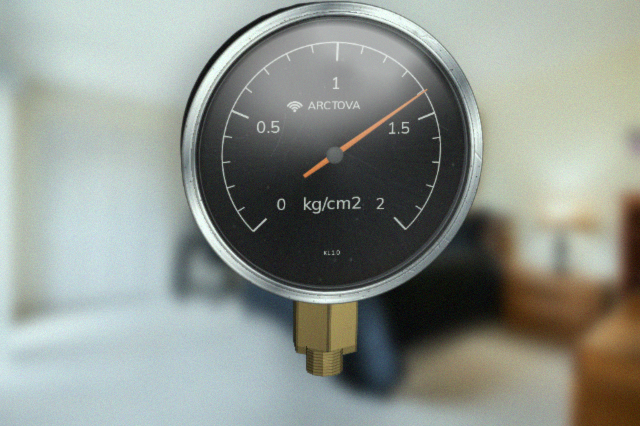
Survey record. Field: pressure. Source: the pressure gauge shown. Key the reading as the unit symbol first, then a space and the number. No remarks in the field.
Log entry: kg/cm² 1.4
